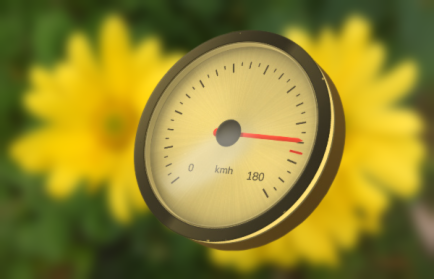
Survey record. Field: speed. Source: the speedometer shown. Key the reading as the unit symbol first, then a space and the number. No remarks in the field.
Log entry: km/h 150
